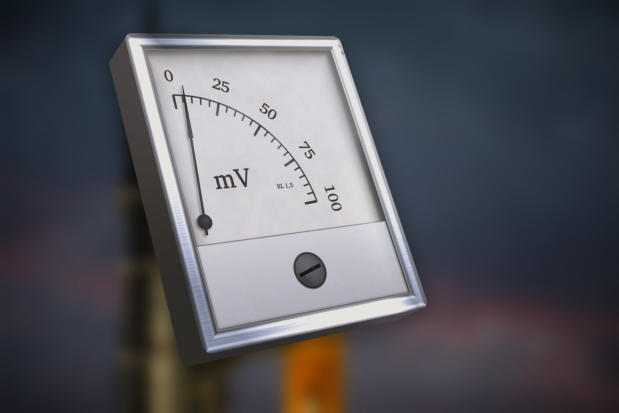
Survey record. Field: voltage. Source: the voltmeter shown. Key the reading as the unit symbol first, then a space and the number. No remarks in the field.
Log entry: mV 5
